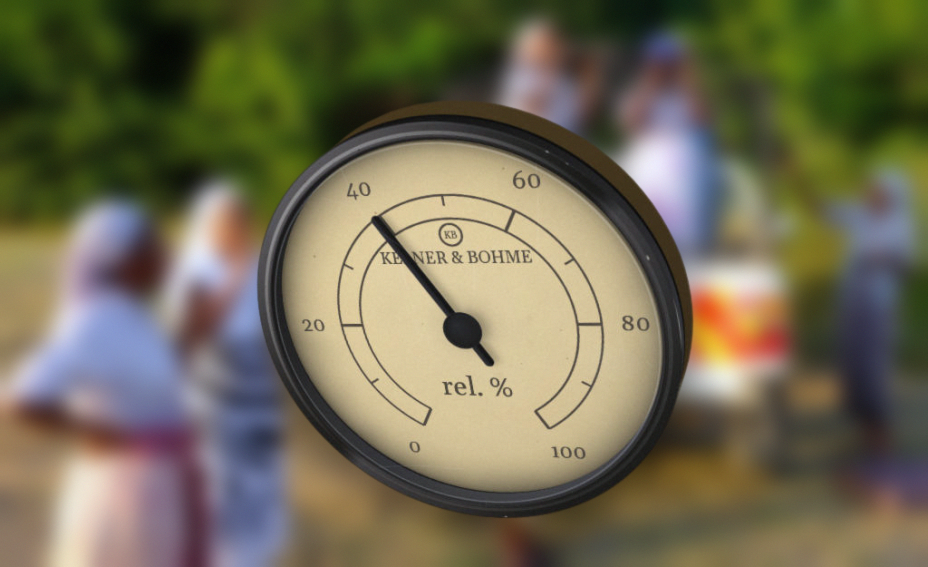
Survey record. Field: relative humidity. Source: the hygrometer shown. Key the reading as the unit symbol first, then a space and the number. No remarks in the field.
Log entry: % 40
